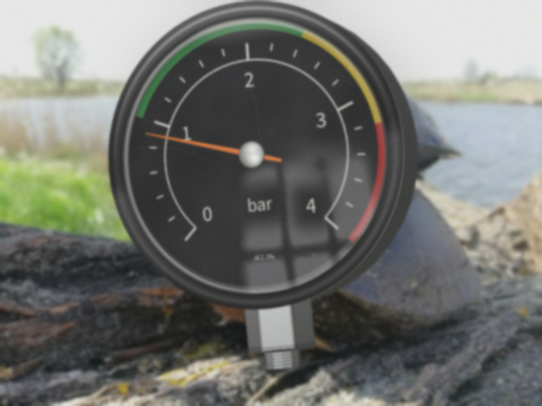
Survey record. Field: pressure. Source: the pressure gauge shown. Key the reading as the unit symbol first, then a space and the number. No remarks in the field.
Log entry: bar 0.9
